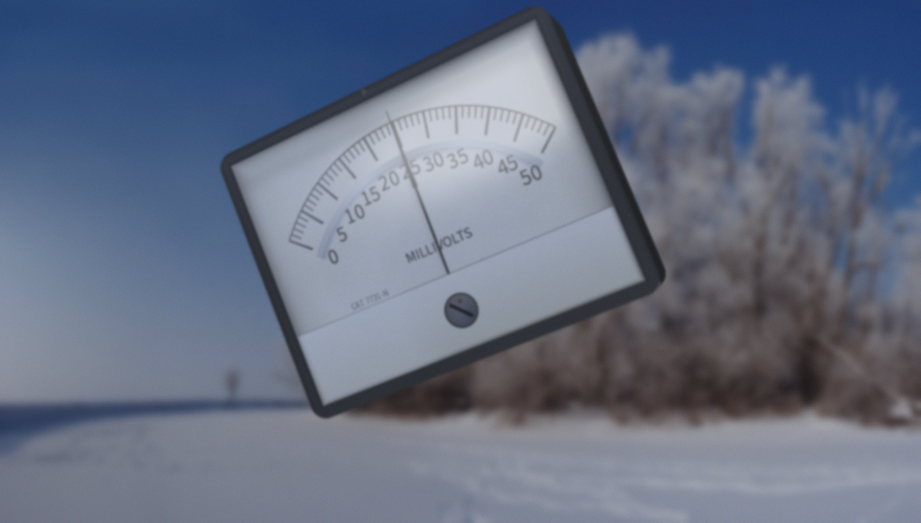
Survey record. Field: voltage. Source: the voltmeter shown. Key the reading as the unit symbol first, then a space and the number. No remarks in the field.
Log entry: mV 25
